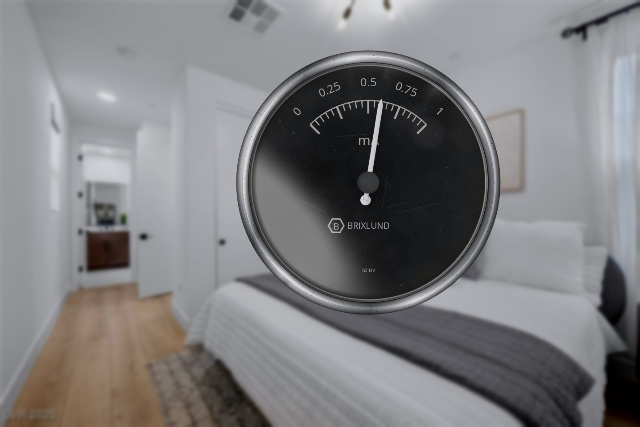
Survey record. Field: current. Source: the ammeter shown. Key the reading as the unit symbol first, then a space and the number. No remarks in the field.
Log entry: mA 0.6
